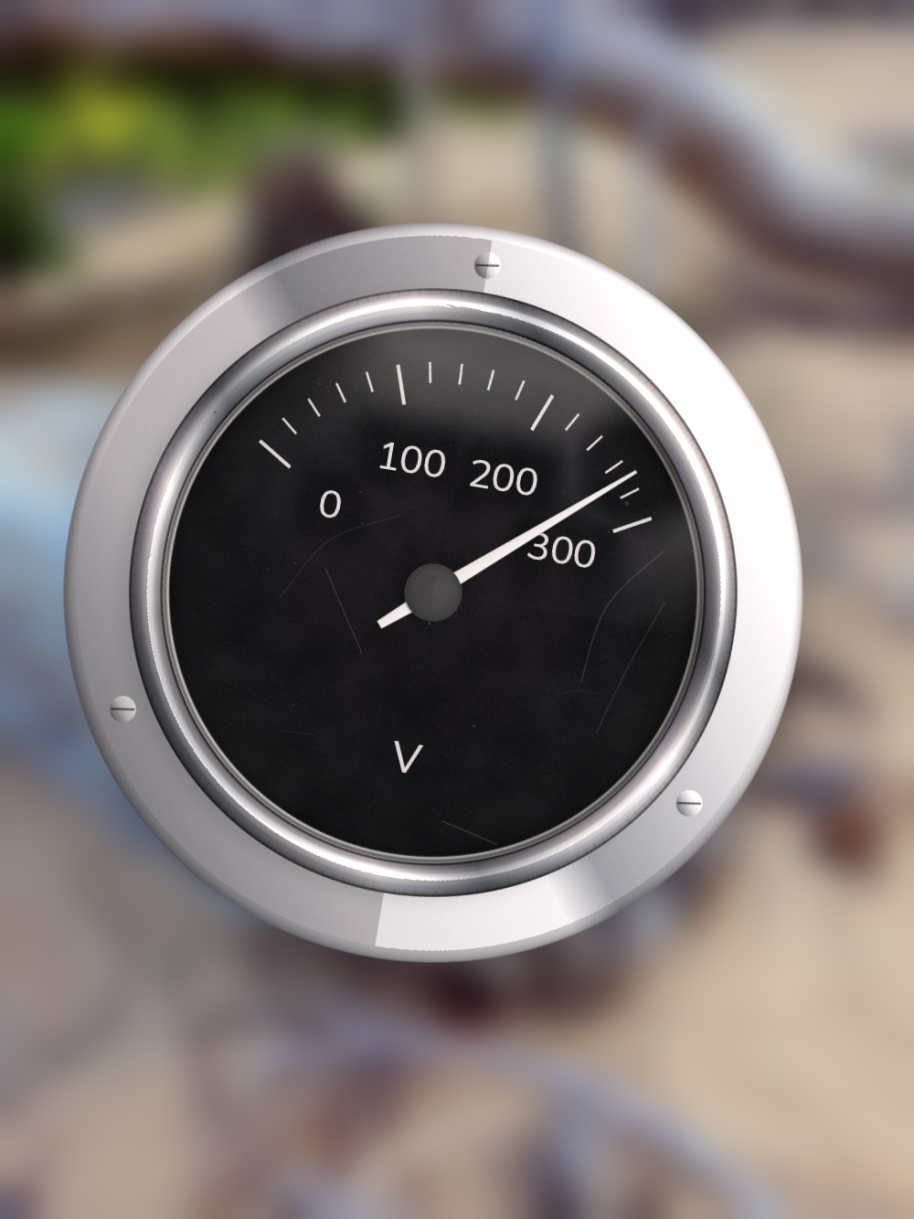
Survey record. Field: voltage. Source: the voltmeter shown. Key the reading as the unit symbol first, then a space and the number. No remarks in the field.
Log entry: V 270
